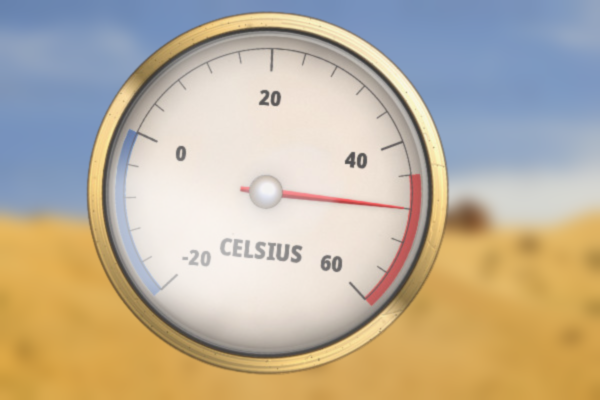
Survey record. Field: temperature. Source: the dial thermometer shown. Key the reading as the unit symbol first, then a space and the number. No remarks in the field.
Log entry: °C 48
